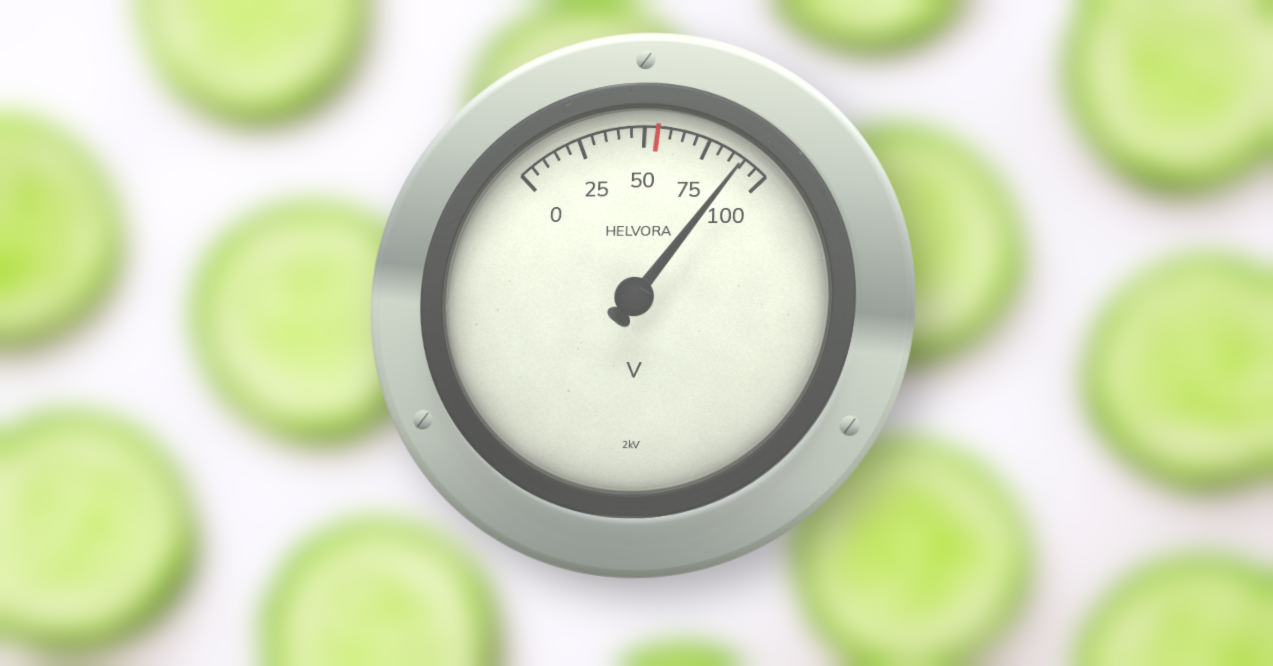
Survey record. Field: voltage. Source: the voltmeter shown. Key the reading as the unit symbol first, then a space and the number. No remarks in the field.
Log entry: V 90
